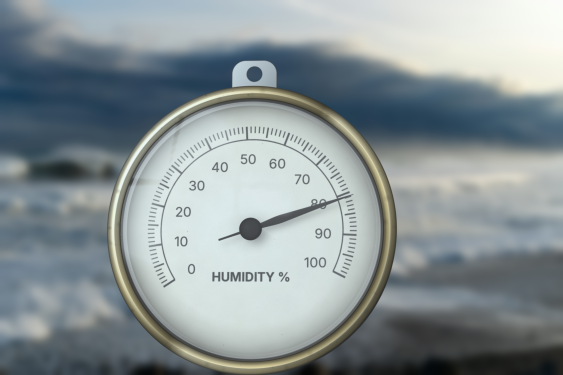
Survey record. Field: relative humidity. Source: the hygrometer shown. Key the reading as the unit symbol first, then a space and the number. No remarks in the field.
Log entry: % 81
